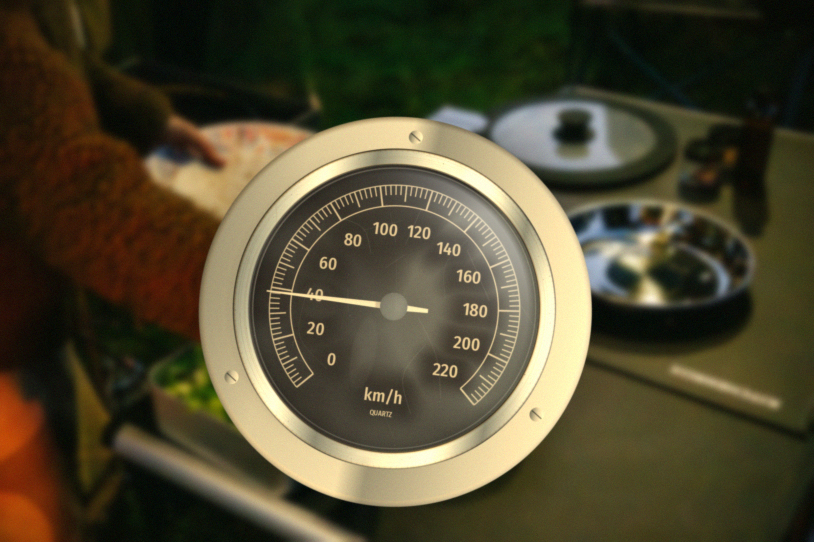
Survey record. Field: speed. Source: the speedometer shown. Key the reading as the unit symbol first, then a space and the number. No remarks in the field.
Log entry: km/h 38
